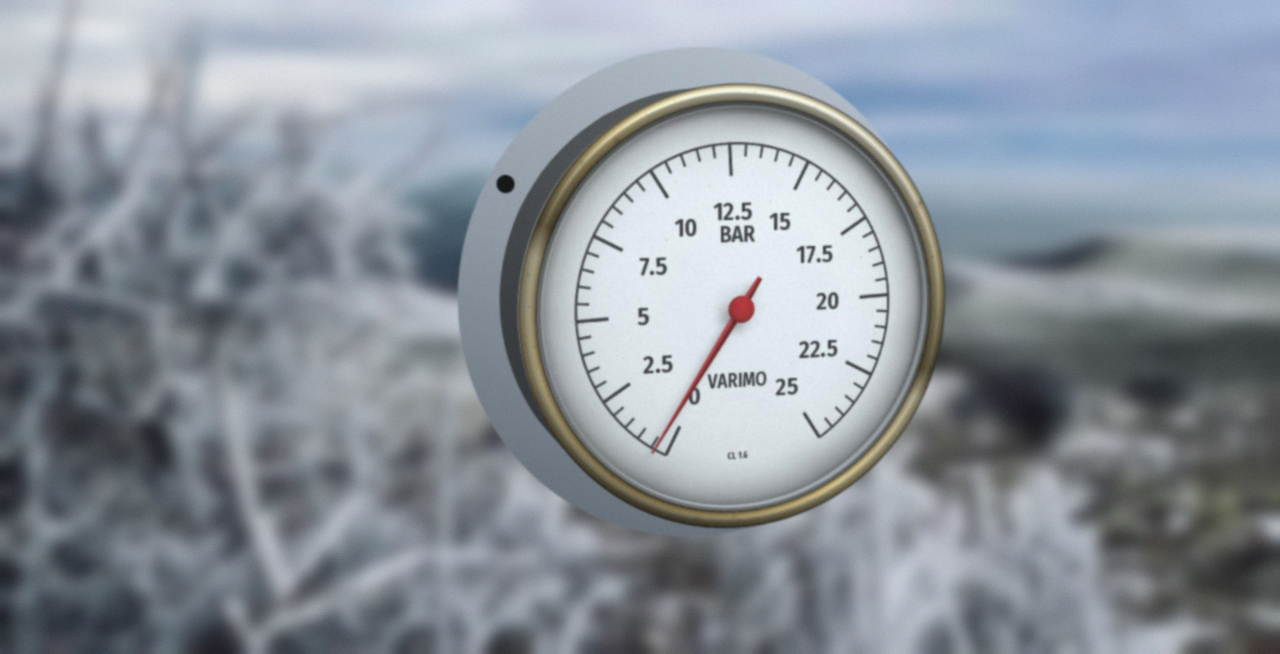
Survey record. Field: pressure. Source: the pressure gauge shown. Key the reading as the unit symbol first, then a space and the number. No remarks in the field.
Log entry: bar 0.5
